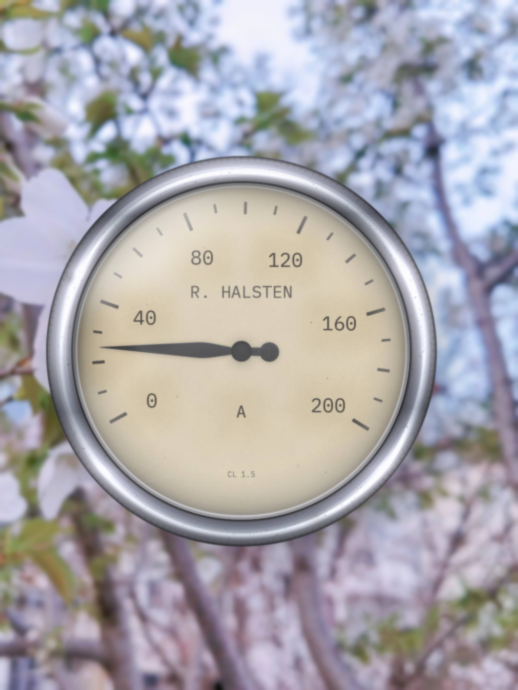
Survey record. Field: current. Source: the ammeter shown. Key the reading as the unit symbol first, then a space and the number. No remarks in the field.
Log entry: A 25
